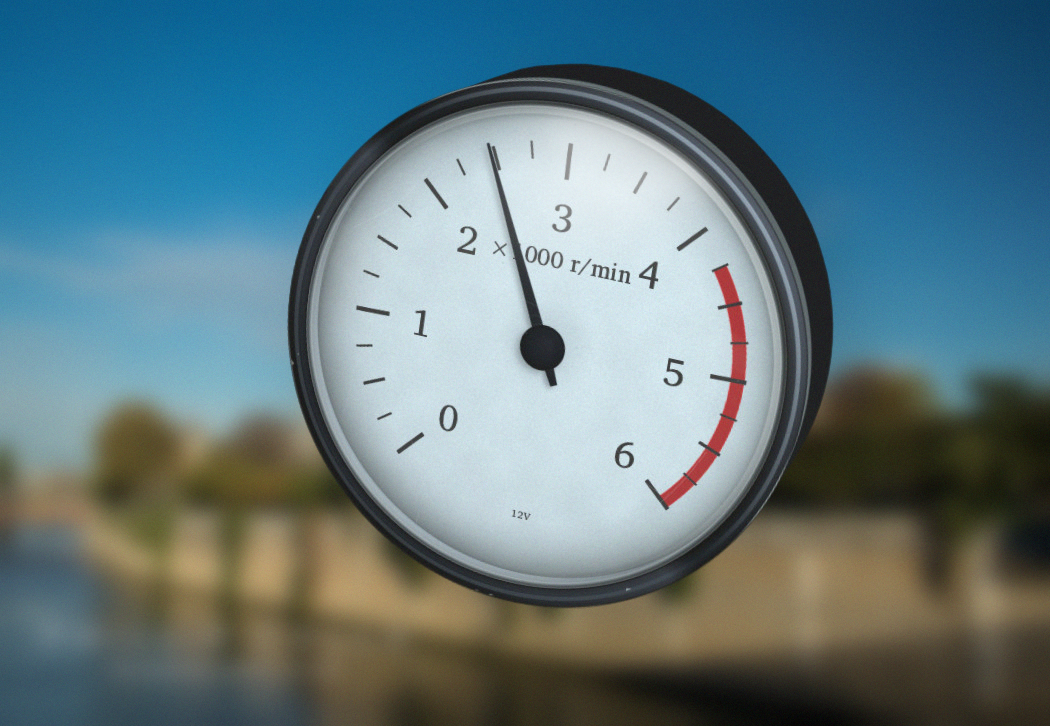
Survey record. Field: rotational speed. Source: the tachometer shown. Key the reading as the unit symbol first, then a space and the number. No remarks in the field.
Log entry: rpm 2500
